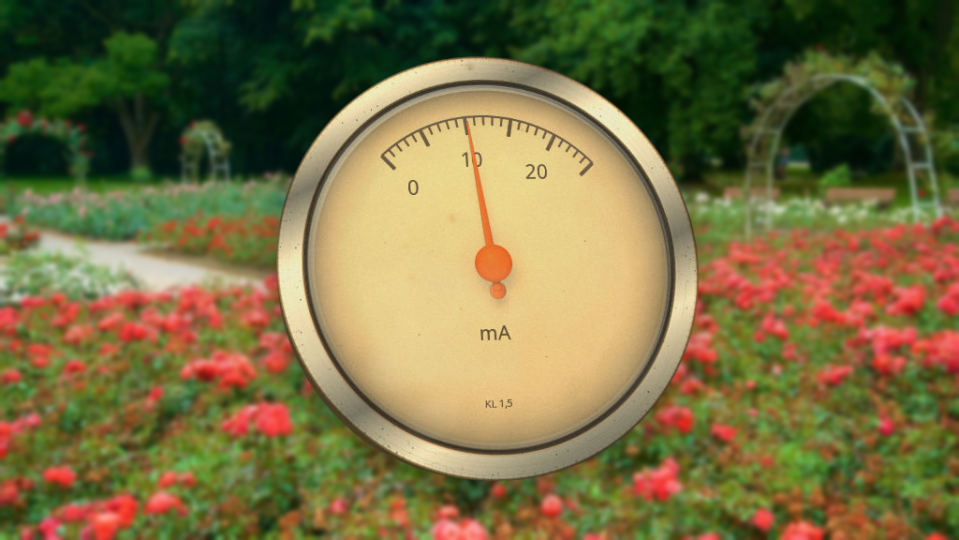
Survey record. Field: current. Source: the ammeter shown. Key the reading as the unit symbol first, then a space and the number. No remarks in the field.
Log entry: mA 10
